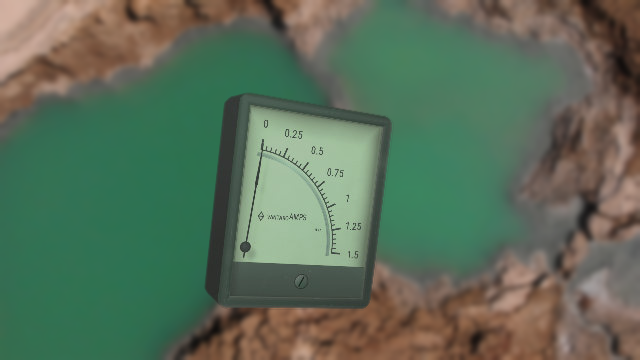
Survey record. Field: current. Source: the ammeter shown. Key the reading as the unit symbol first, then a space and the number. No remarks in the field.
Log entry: A 0
